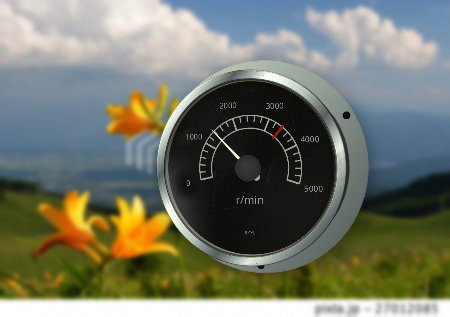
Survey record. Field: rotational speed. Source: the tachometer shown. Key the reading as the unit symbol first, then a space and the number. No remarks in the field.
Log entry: rpm 1400
